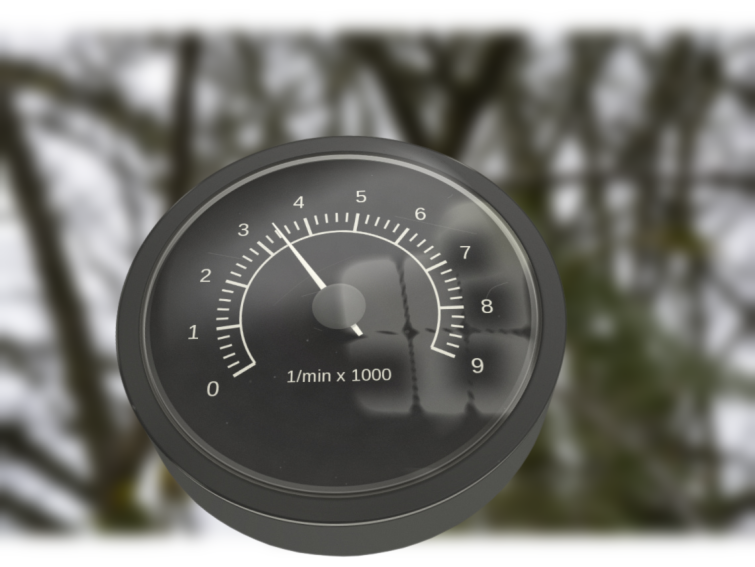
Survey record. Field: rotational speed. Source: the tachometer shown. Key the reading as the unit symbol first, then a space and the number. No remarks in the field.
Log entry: rpm 3400
